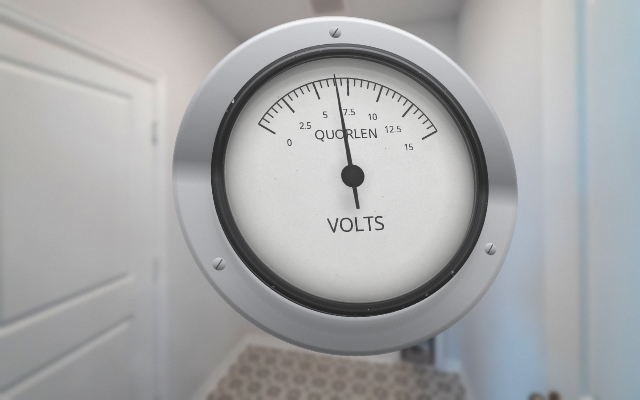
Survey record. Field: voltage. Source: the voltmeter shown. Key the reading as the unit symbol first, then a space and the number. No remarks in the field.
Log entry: V 6.5
